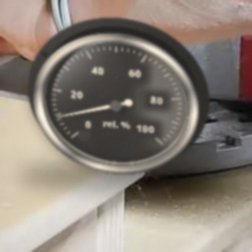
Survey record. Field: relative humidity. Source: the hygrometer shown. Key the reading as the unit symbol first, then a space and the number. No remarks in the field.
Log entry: % 10
